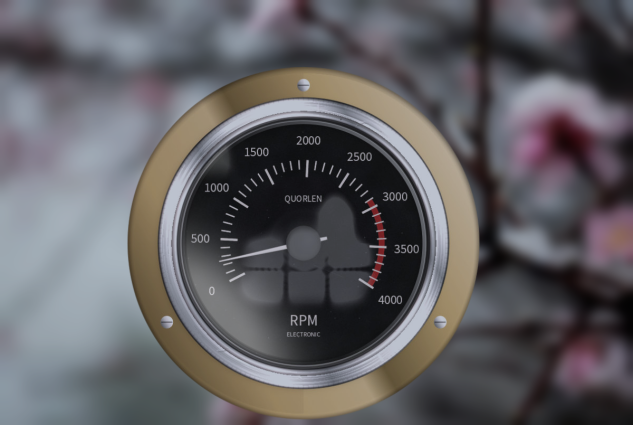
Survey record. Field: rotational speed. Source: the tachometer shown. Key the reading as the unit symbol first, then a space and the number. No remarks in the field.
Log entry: rpm 250
